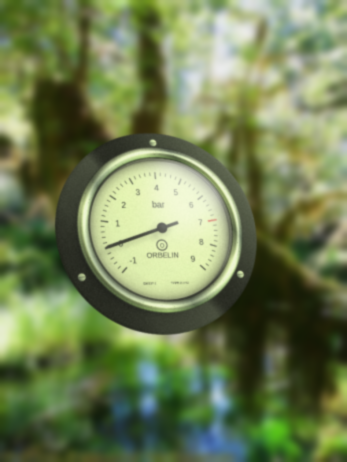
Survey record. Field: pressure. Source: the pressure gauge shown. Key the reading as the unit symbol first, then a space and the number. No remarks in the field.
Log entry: bar 0
